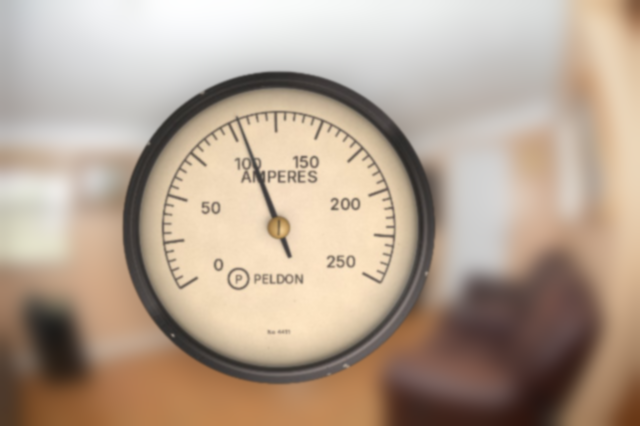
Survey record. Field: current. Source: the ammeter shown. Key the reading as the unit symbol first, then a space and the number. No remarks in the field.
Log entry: A 105
